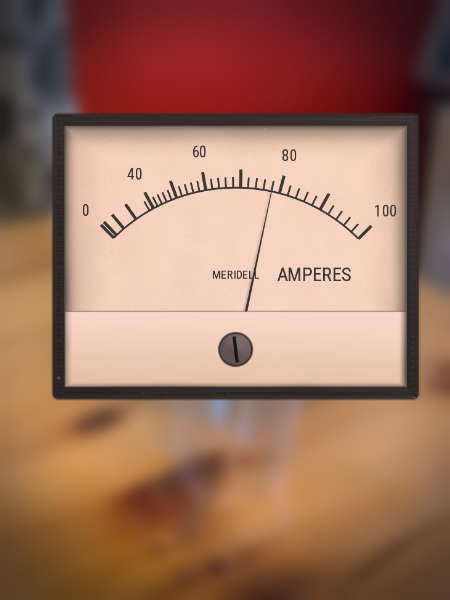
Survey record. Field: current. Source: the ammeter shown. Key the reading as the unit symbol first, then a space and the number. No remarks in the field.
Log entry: A 78
